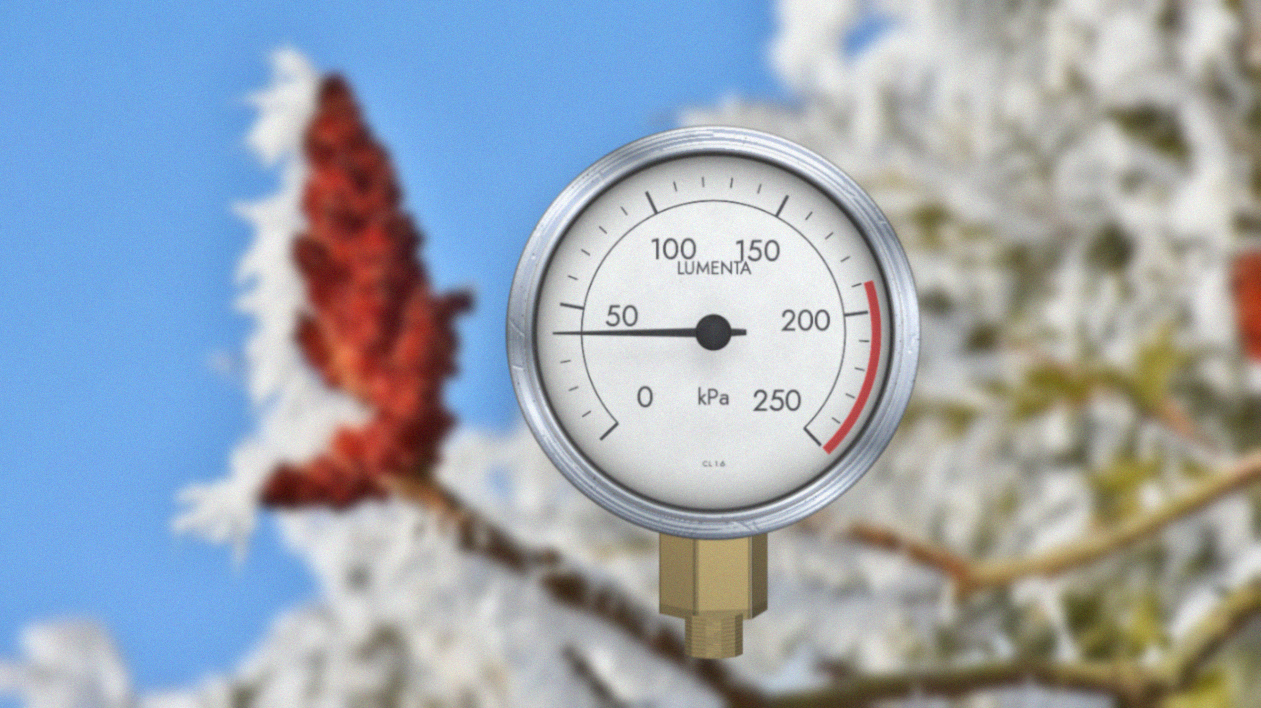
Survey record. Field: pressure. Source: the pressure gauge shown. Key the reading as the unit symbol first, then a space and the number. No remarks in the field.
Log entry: kPa 40
